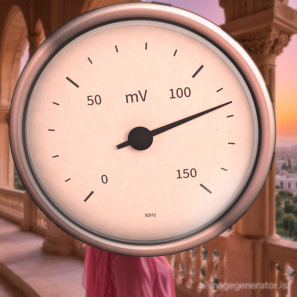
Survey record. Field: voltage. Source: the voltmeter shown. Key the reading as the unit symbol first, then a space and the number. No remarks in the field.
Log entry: mV 115
